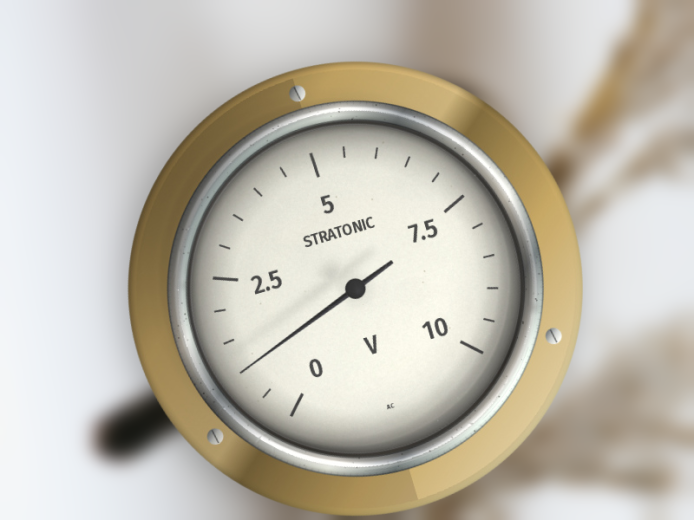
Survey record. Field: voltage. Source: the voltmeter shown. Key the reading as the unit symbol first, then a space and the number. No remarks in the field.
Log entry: V 1
